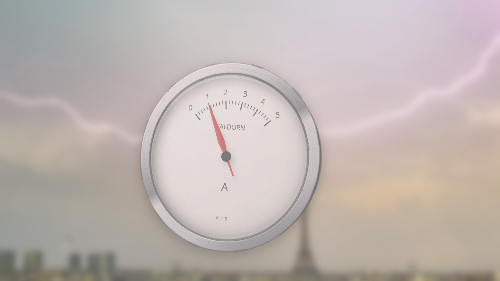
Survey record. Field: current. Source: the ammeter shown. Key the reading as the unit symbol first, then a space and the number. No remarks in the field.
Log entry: A 1
